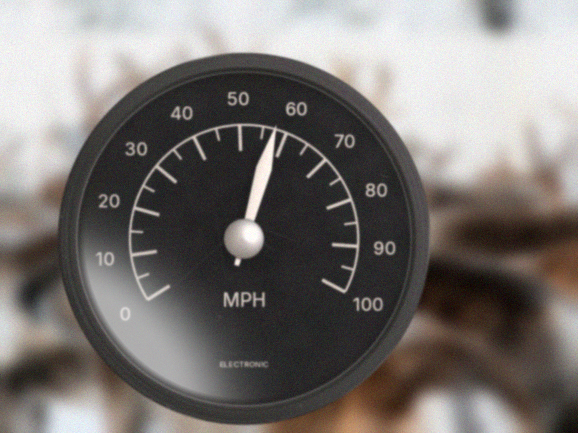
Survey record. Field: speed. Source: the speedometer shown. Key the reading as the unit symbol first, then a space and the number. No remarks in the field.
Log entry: mph 57.5
